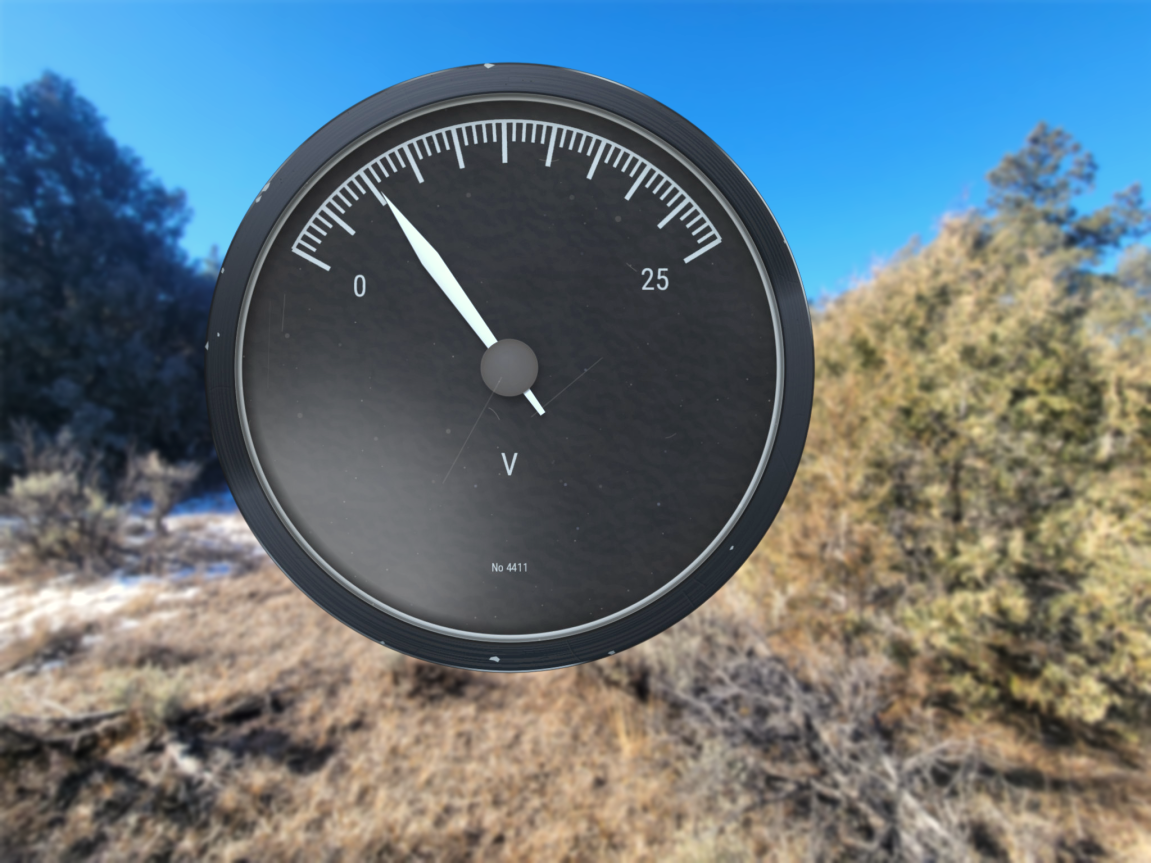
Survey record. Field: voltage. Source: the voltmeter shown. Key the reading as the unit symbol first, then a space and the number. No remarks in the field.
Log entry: V 5.25
